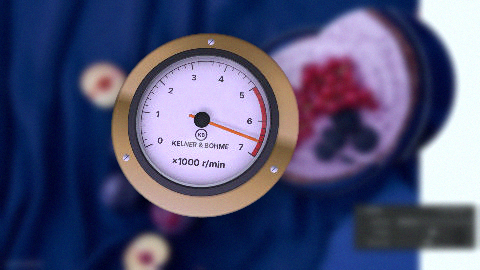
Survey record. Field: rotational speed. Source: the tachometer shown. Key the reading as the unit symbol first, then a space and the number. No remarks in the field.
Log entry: rpm 6600
